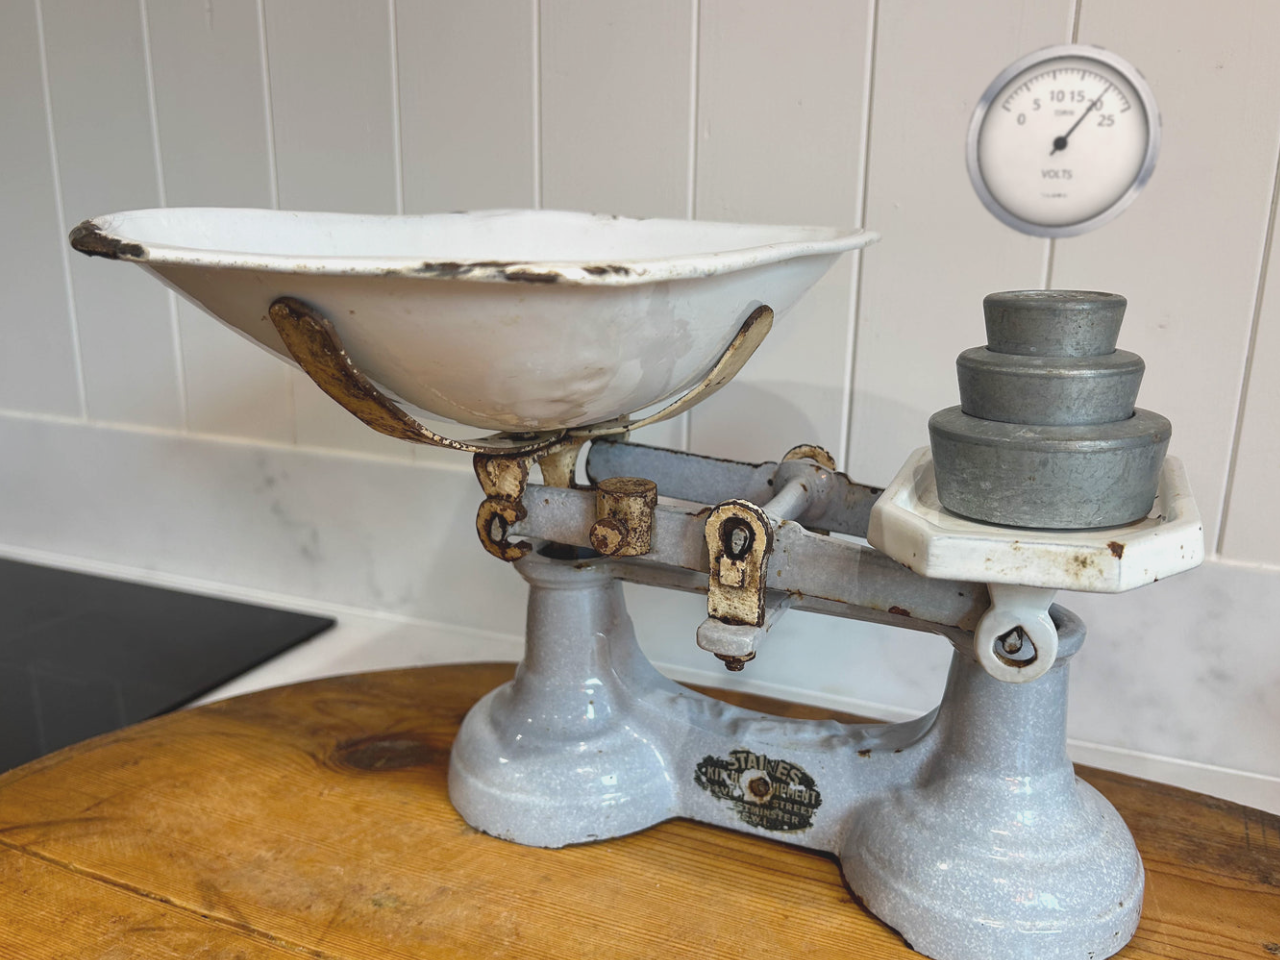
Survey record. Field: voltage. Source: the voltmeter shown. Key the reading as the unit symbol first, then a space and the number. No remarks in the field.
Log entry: V 20
